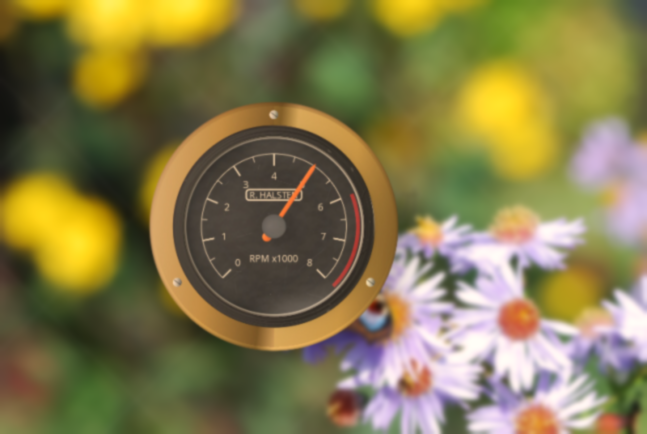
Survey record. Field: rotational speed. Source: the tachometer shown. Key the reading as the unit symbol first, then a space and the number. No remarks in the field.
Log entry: rpm 5000
